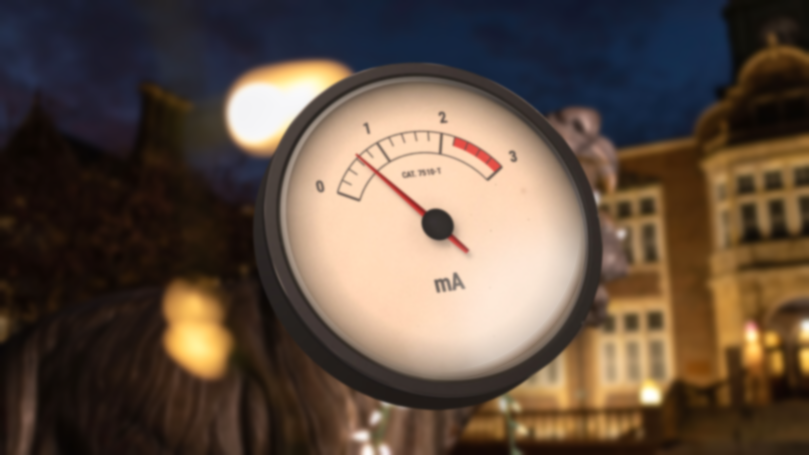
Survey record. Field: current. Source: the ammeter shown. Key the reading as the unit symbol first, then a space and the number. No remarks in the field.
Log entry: mA 0.6
